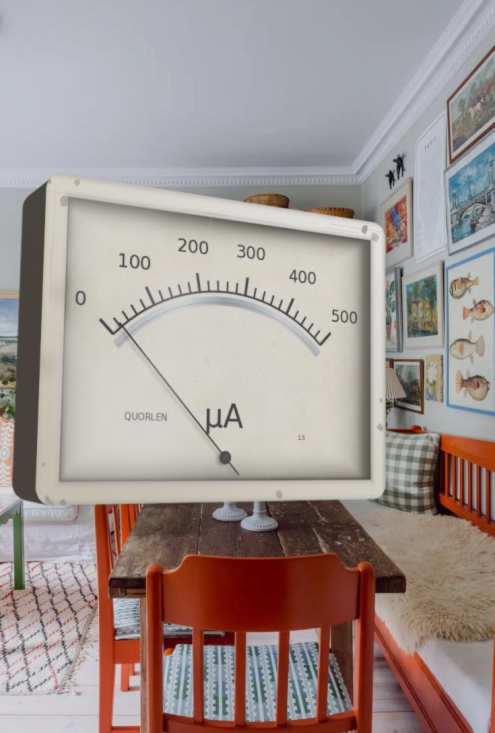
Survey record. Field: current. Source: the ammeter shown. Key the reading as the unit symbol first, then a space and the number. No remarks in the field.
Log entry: µA 20
